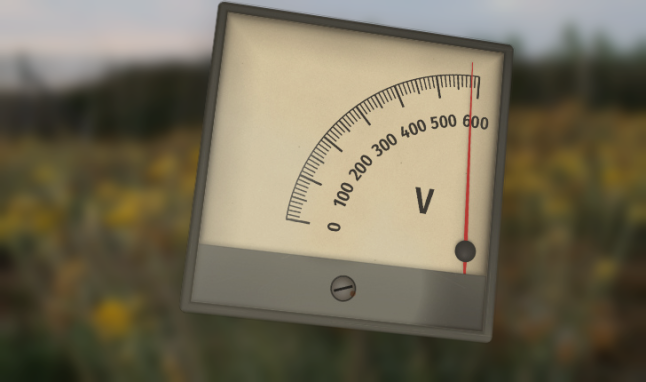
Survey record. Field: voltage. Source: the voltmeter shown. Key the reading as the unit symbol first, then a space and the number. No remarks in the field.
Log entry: V 580
